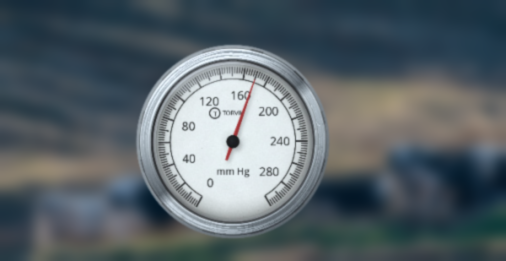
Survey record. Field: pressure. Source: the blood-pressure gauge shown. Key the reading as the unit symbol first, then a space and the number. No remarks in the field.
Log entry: mmHg 170
